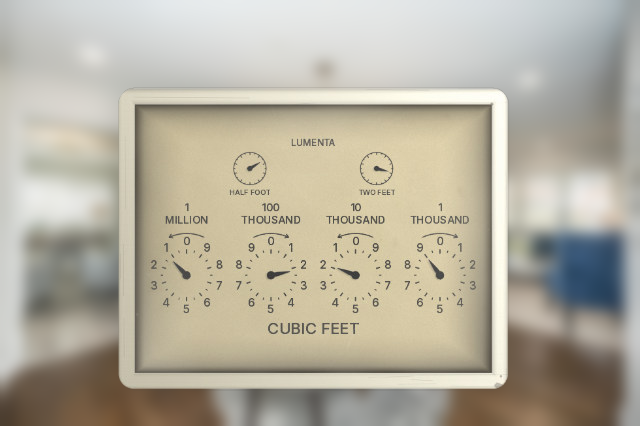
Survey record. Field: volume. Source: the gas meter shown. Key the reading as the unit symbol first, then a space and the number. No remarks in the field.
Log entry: ft³ 121900
